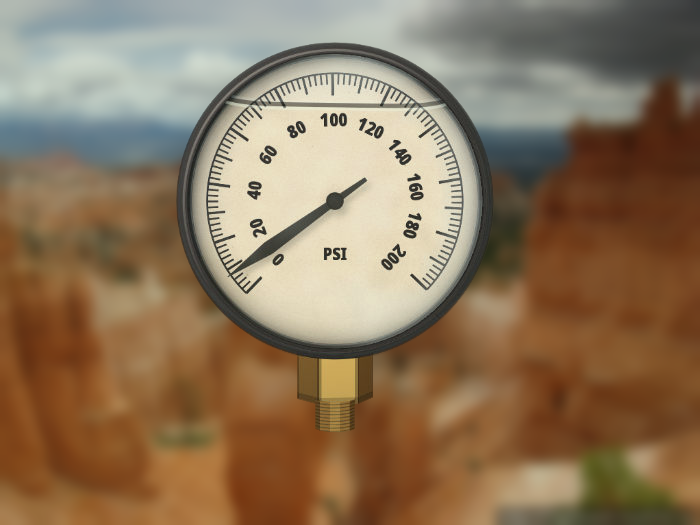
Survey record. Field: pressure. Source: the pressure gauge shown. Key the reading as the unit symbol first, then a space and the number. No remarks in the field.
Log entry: psi 8
